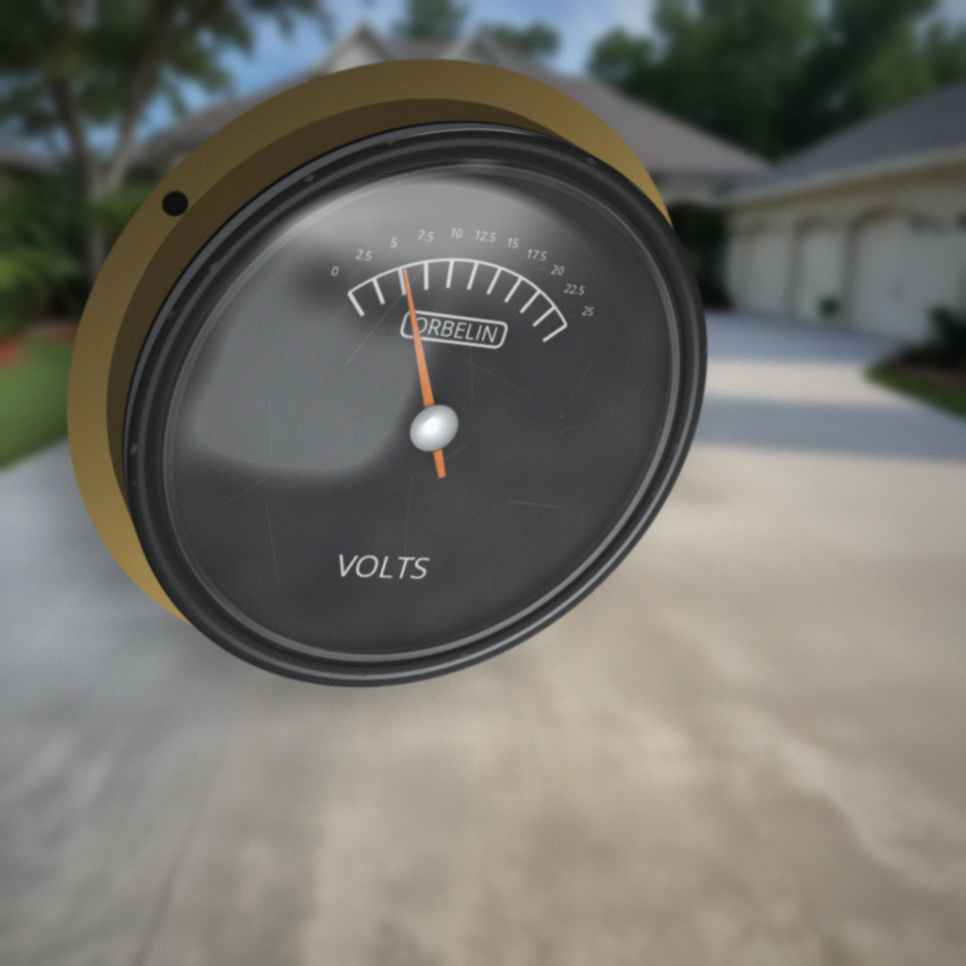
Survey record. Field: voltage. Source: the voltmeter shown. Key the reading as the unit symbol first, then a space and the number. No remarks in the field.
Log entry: V 5
